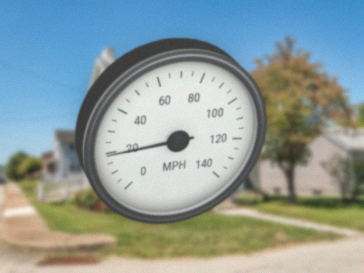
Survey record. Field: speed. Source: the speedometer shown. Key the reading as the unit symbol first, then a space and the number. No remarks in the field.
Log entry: mph 20
